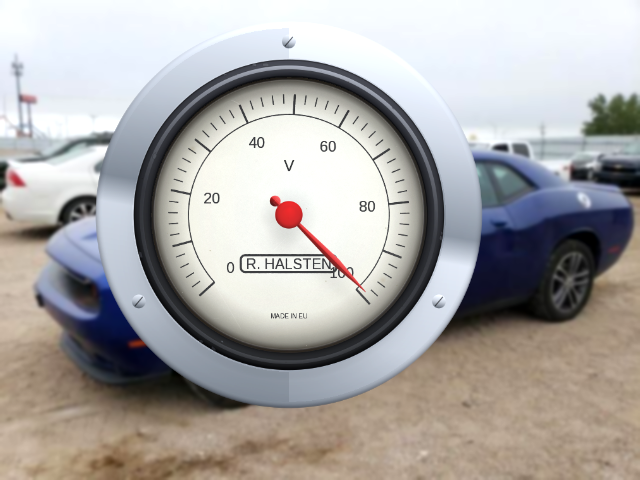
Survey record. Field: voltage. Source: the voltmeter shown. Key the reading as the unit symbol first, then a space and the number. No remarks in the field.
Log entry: V 99
